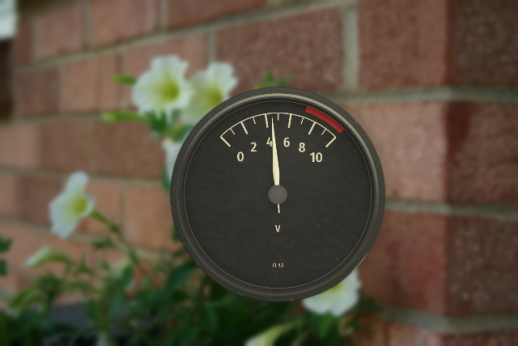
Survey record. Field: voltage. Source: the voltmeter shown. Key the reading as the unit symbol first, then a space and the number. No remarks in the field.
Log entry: V 4.5
